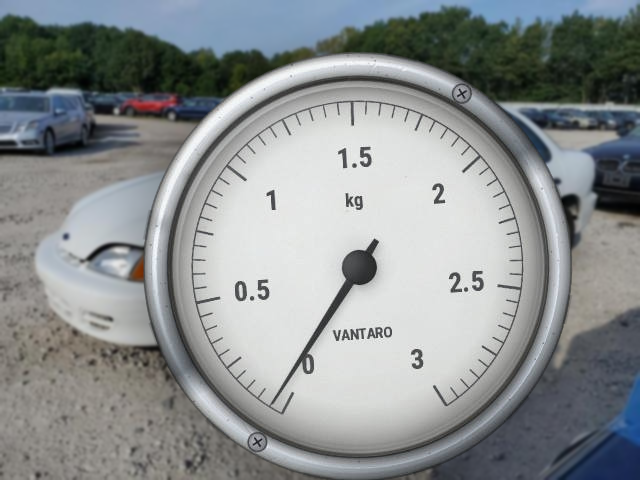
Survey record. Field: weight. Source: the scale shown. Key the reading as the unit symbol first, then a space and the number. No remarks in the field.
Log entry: kg 0.05
